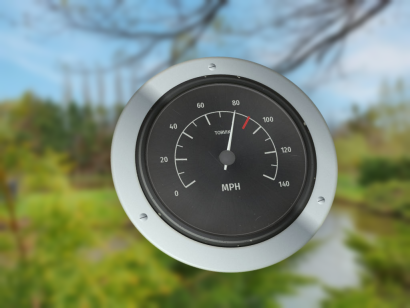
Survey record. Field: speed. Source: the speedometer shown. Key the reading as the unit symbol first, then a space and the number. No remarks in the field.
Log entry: mph 80
